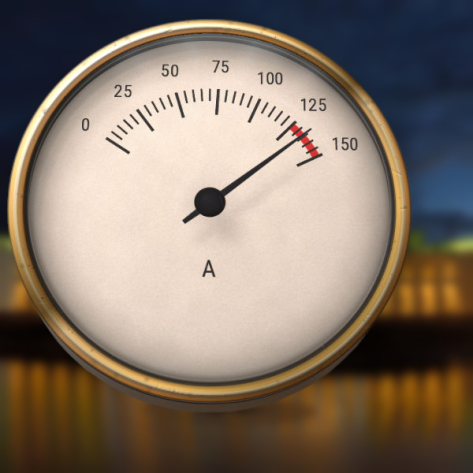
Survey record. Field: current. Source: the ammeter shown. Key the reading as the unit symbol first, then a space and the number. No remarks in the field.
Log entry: A 135
